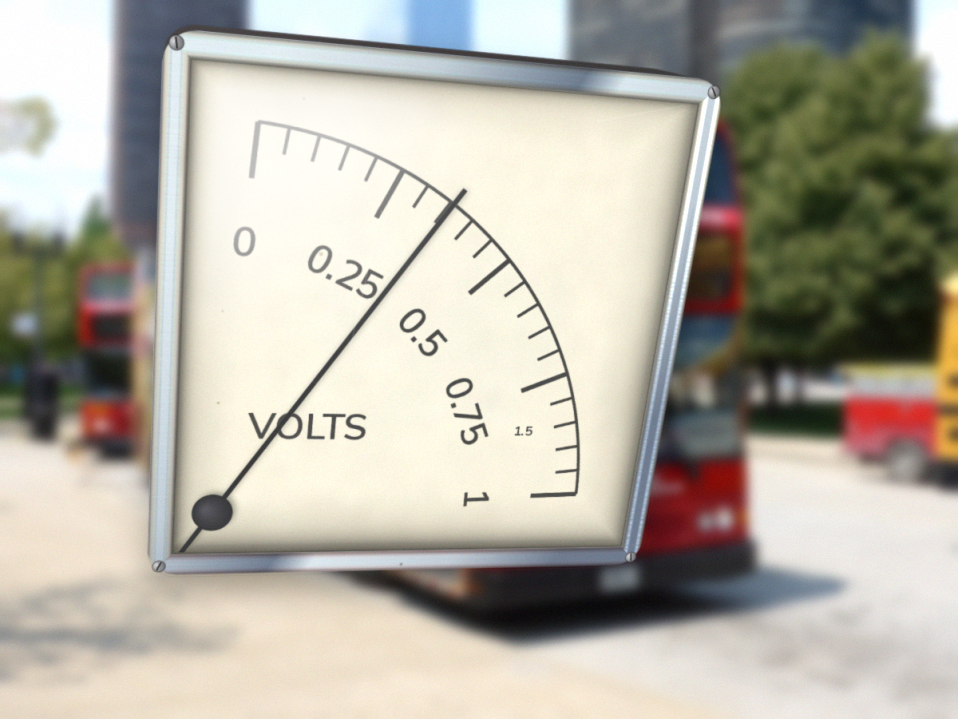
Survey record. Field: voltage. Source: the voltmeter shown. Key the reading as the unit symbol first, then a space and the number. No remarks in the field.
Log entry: V 0.35
